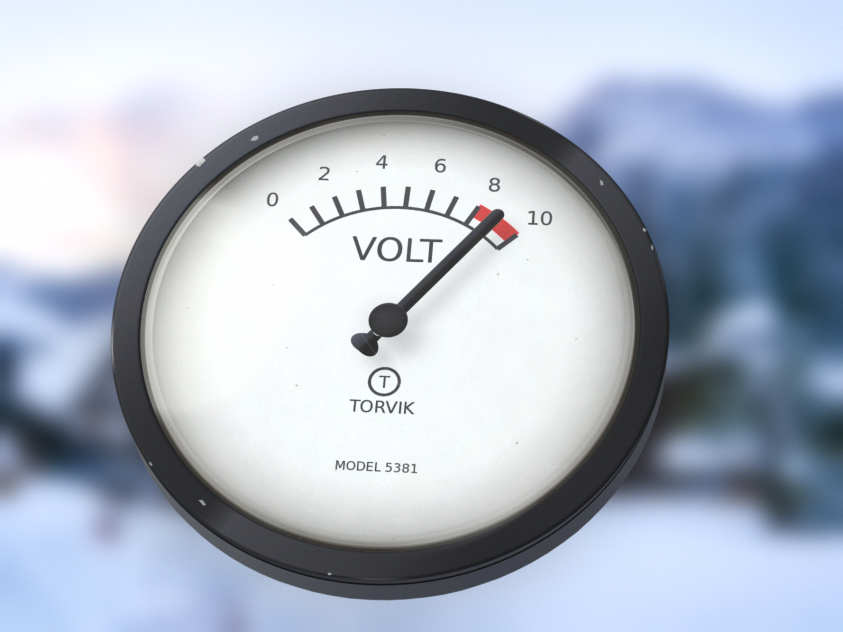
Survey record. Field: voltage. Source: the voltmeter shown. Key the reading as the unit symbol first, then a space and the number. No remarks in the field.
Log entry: V 9
